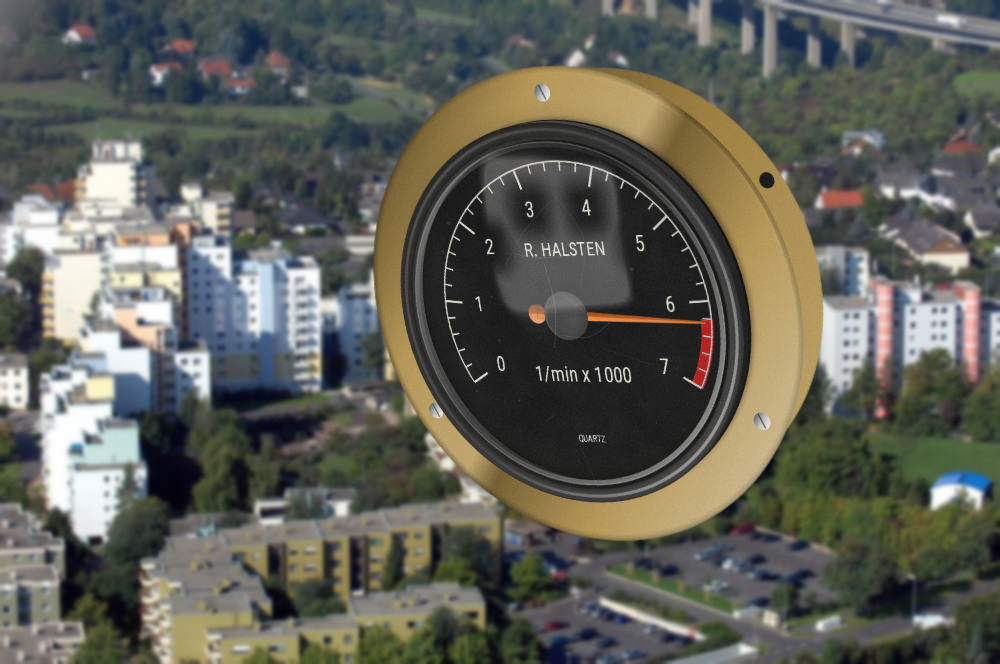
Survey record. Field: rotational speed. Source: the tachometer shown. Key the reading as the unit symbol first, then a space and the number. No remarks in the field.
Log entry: rpm 6200
